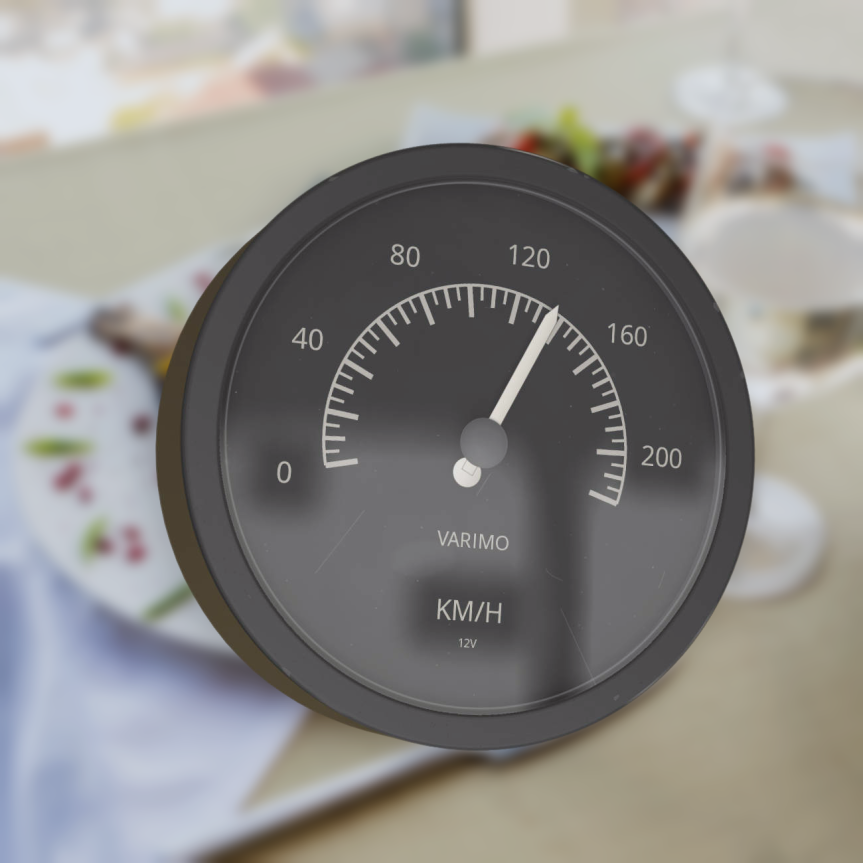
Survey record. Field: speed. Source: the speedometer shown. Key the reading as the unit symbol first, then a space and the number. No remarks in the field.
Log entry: km/h 135
